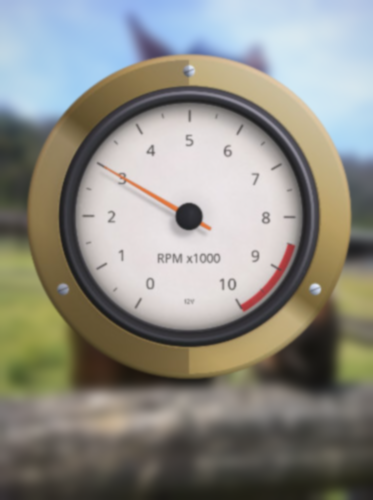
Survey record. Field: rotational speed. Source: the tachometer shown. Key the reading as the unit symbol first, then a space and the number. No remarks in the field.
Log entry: rpm 3000
